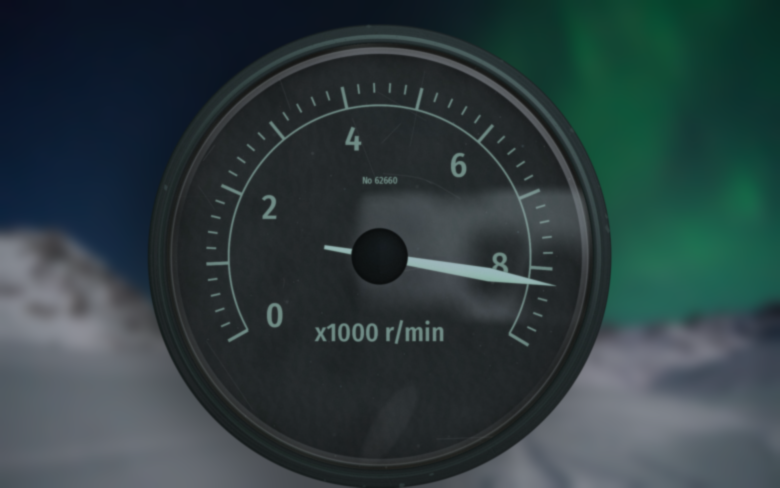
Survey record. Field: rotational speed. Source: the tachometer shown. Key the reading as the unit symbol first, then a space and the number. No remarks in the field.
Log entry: rpm 8200
